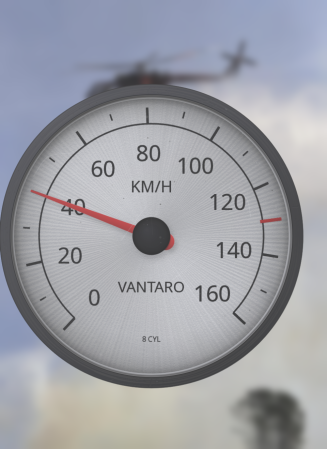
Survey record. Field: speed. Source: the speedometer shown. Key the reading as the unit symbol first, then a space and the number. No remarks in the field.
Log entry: km/h 40
